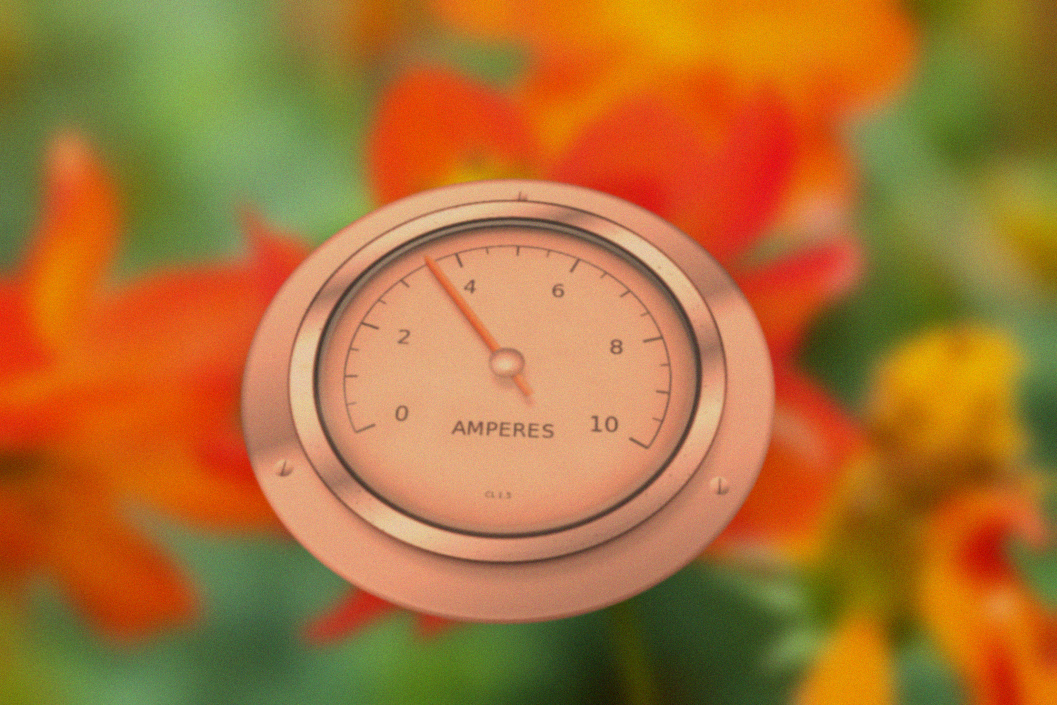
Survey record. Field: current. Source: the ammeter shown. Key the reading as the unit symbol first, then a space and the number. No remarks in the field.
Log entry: A 3.5
